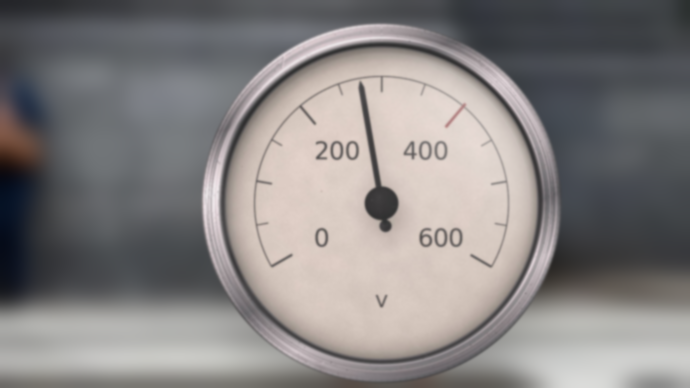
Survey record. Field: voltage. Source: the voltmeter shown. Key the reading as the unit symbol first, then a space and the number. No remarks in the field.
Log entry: V 275
